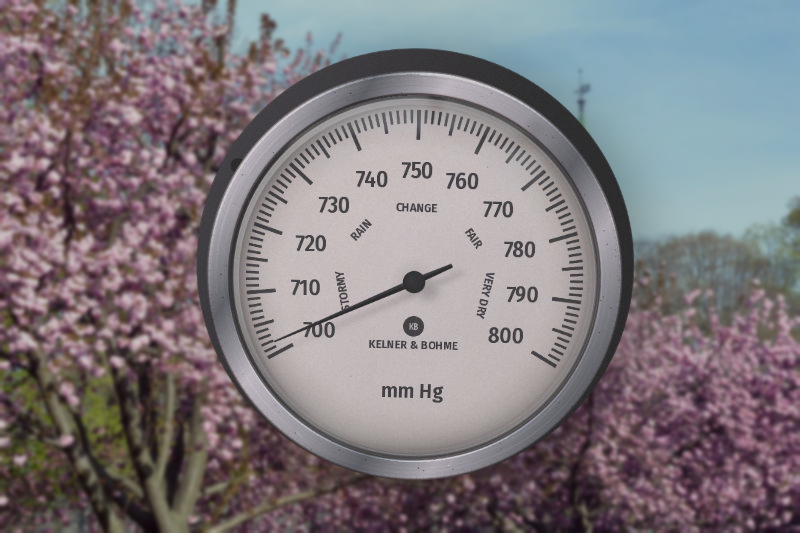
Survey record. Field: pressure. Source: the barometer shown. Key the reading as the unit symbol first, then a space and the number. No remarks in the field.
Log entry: mmHg 702
